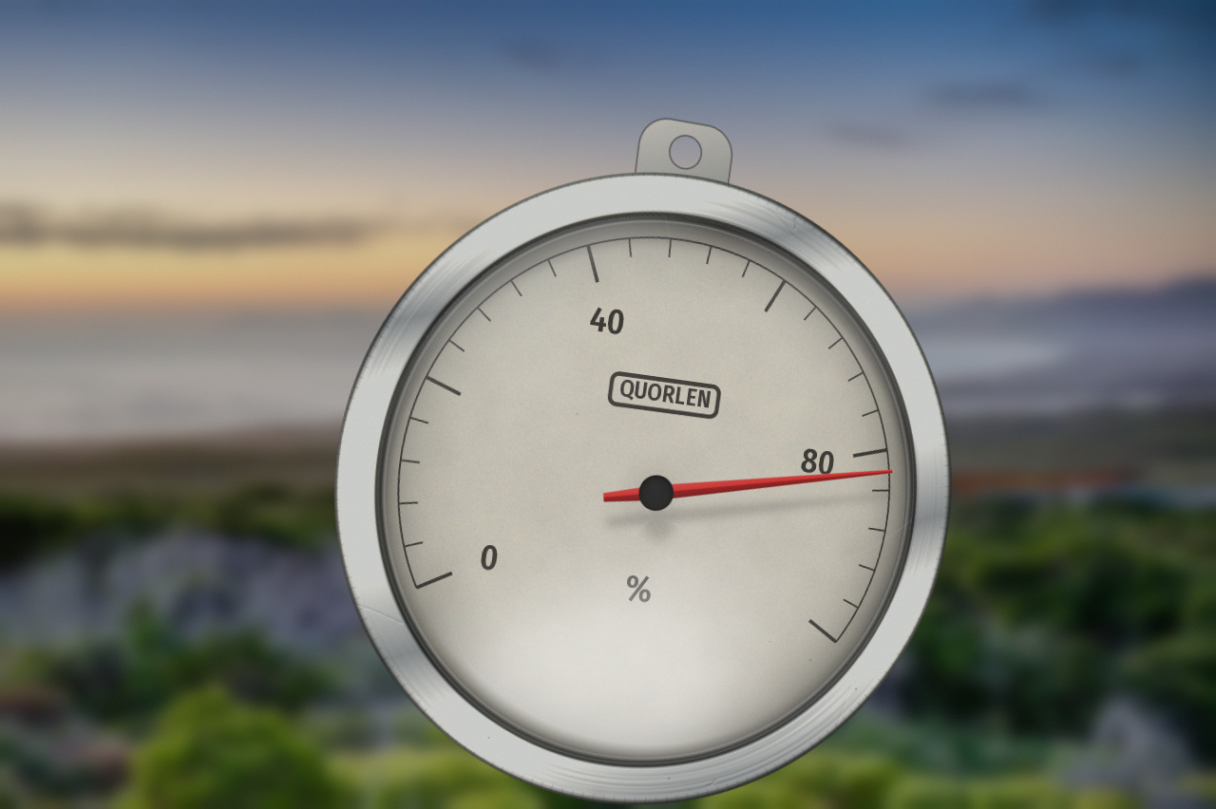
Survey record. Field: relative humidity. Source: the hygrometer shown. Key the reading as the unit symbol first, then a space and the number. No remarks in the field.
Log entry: % 82
